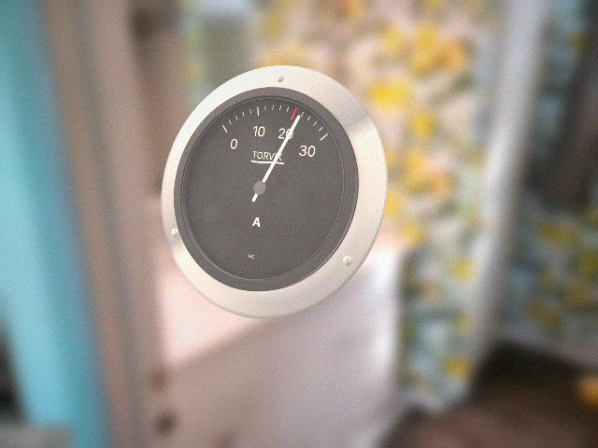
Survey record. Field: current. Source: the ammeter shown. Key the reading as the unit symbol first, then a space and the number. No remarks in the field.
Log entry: A 22
